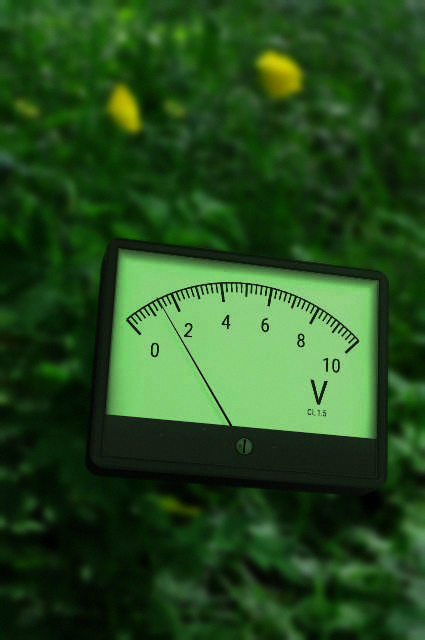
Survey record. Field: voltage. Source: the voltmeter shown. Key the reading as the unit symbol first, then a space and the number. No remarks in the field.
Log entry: V 1.4
